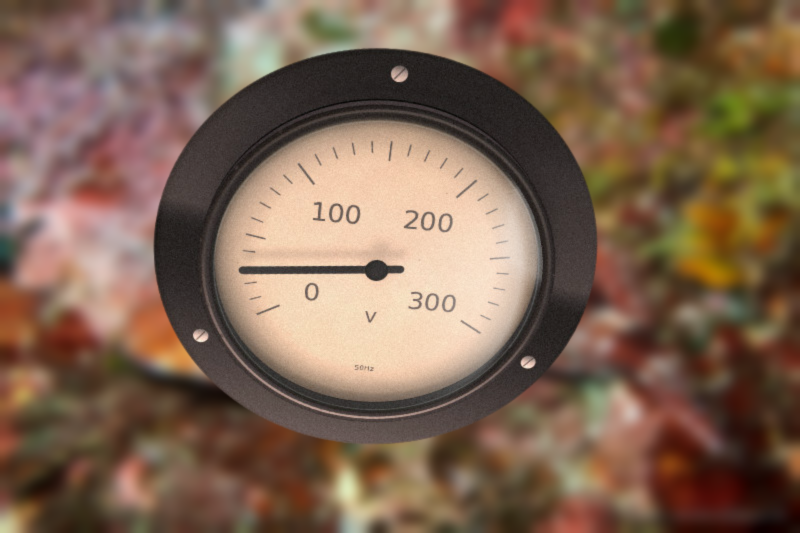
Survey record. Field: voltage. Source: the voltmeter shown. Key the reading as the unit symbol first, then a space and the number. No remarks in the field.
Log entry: V 30
